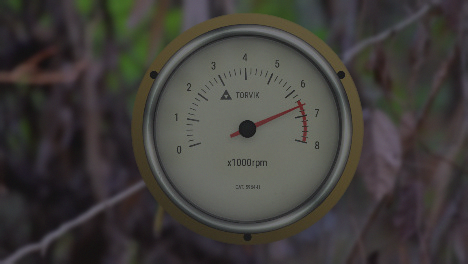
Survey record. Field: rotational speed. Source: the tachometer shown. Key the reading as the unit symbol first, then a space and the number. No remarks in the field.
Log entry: rpm 6600
